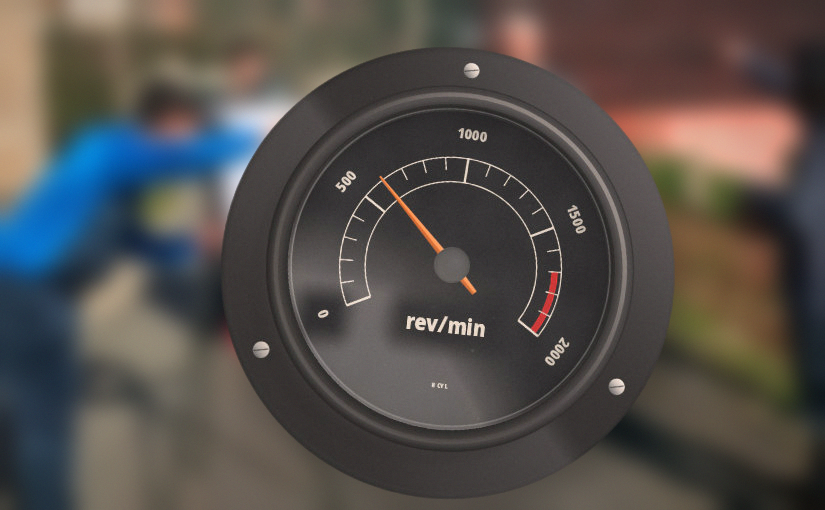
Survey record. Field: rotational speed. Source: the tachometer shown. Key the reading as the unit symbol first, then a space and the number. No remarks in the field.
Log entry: rpm 600
